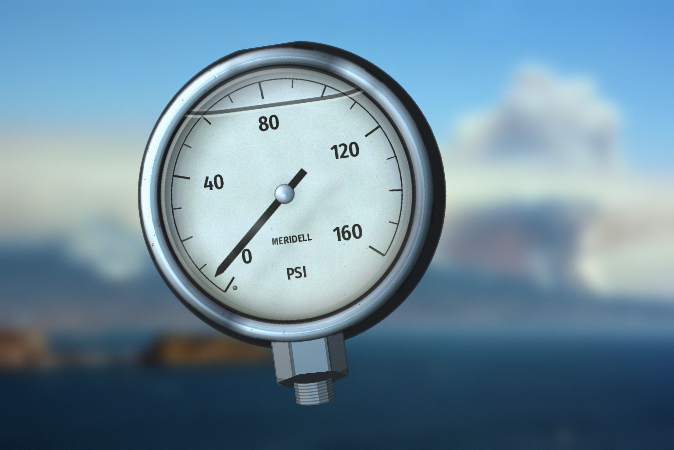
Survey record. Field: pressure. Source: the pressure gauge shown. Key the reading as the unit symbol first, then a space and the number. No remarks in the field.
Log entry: psi 5
